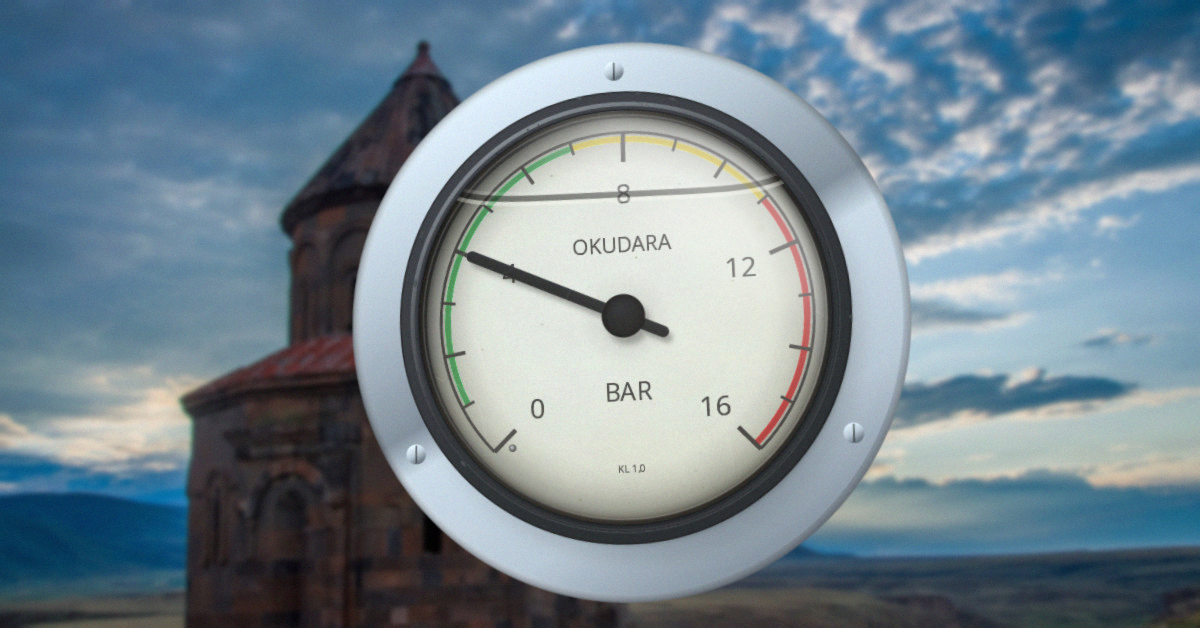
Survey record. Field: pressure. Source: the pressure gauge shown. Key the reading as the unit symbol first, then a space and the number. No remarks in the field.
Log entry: bar 4
